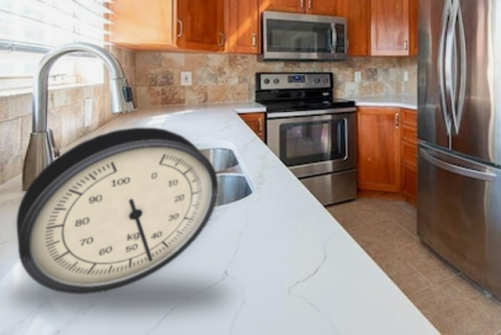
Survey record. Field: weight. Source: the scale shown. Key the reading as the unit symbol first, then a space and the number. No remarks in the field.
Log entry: kg 45
